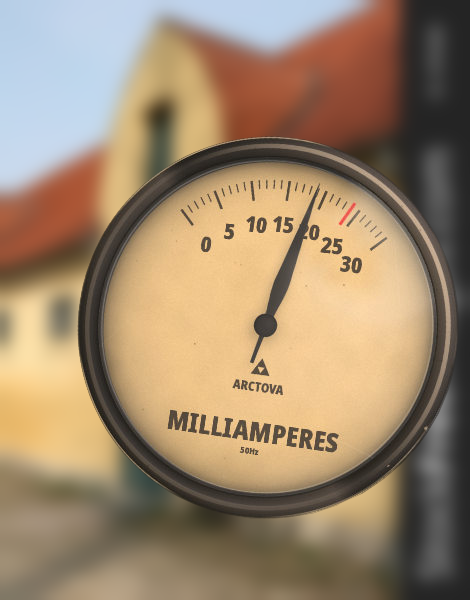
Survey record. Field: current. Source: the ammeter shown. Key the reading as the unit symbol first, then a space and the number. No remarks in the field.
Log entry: mA 19
